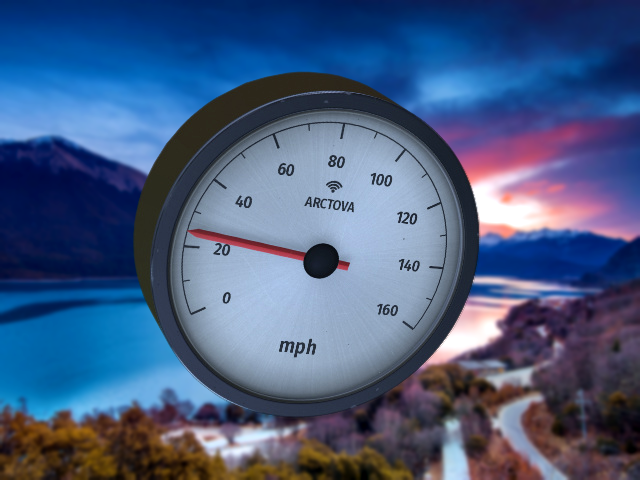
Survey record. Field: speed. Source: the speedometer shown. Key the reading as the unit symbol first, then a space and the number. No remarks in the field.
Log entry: mph 25
